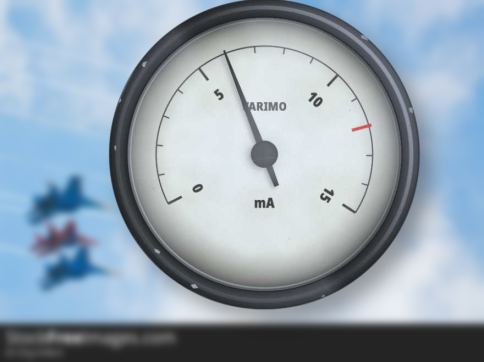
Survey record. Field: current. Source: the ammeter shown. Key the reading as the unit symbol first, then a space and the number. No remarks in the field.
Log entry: mA 6
